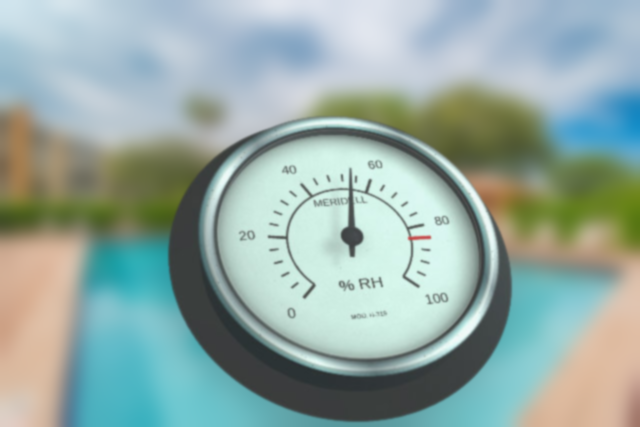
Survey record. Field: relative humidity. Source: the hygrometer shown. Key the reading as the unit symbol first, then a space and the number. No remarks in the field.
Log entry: % 54
